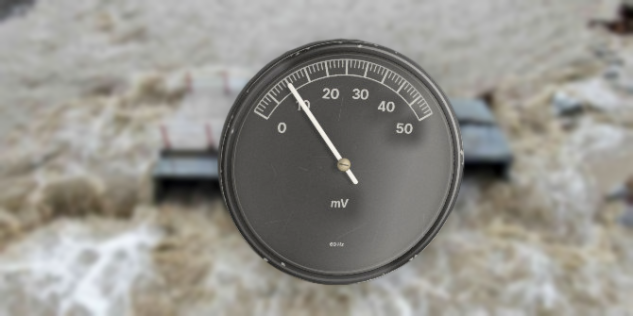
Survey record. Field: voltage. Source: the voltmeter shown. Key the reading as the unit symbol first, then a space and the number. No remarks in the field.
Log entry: mV 10
